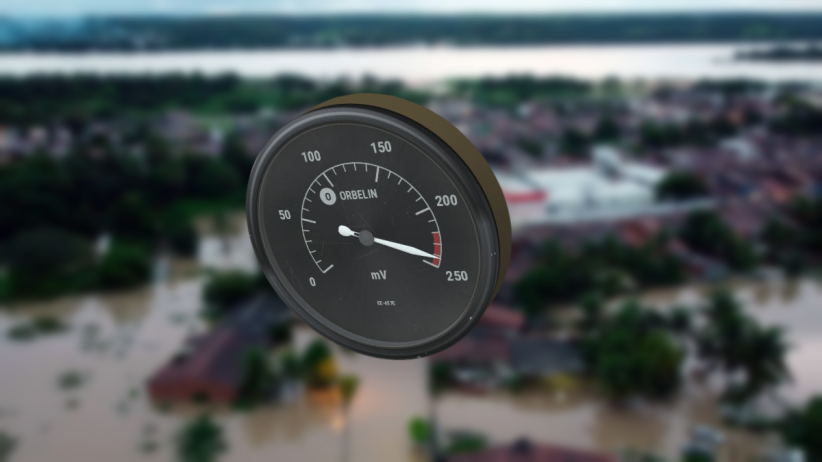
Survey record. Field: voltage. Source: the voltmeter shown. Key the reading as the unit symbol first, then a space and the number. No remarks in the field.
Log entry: mV 240
